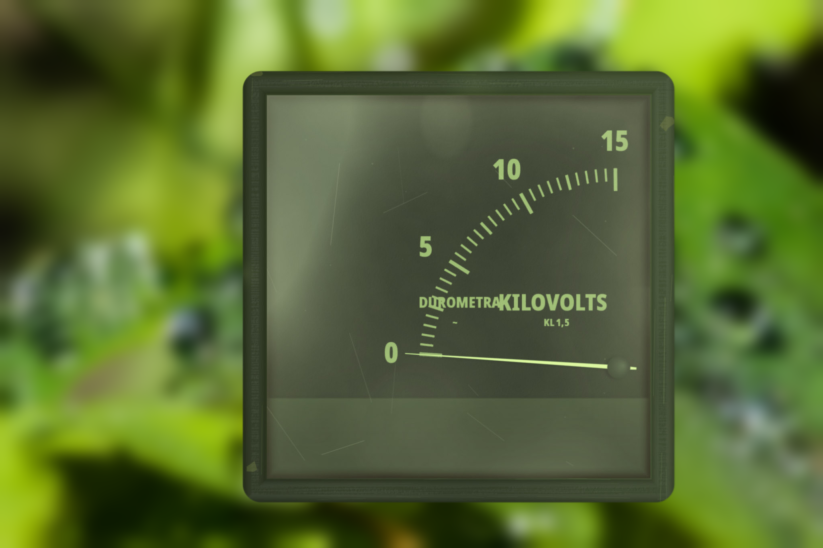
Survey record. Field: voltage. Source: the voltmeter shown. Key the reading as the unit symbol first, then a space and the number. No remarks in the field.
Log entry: kV 0
